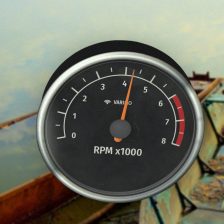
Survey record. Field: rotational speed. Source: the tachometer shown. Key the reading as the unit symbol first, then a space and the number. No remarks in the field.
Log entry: rpm 4250
